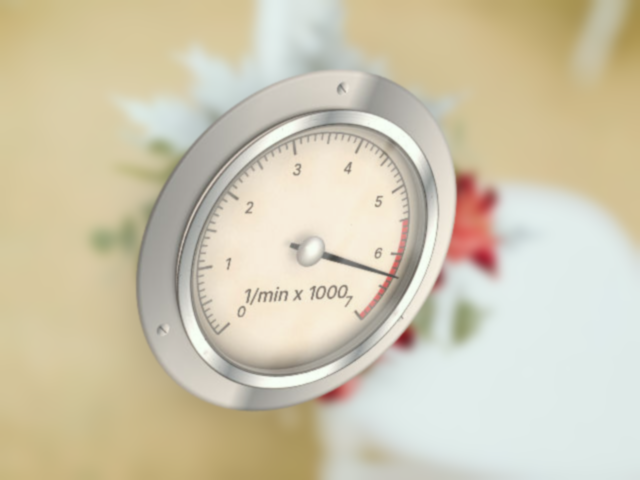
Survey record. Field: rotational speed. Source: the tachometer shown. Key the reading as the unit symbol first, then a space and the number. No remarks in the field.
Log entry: rpm 6300
